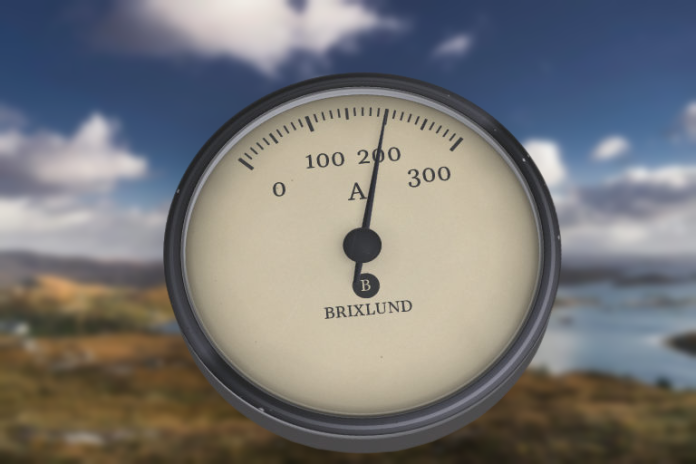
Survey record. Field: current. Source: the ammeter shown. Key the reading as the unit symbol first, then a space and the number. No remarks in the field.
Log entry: A 200
